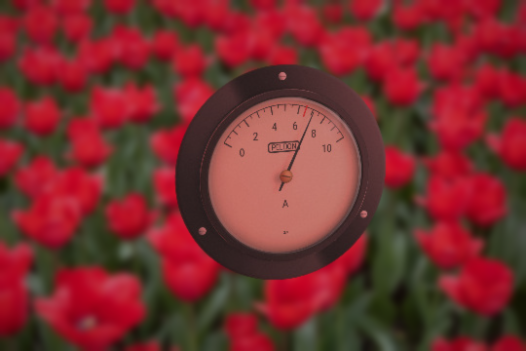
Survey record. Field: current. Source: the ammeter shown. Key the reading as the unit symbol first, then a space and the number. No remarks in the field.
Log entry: A 7
